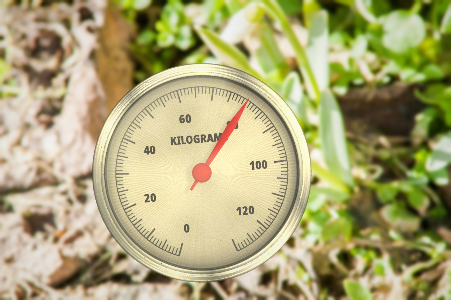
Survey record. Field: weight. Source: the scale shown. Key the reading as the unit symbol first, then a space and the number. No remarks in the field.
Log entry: kg 80
